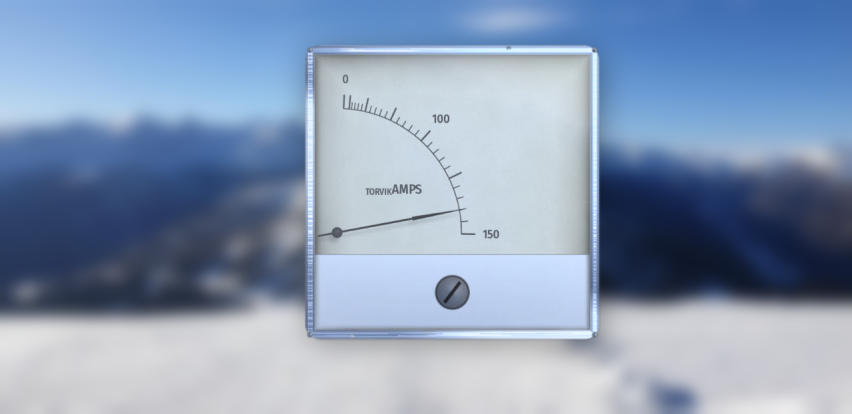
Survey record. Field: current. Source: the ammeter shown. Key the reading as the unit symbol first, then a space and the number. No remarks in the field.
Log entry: A 140
